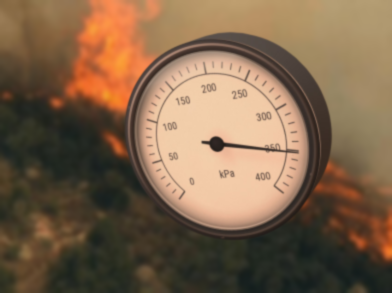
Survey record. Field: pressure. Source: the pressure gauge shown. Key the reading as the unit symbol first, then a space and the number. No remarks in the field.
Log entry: kPa 350
